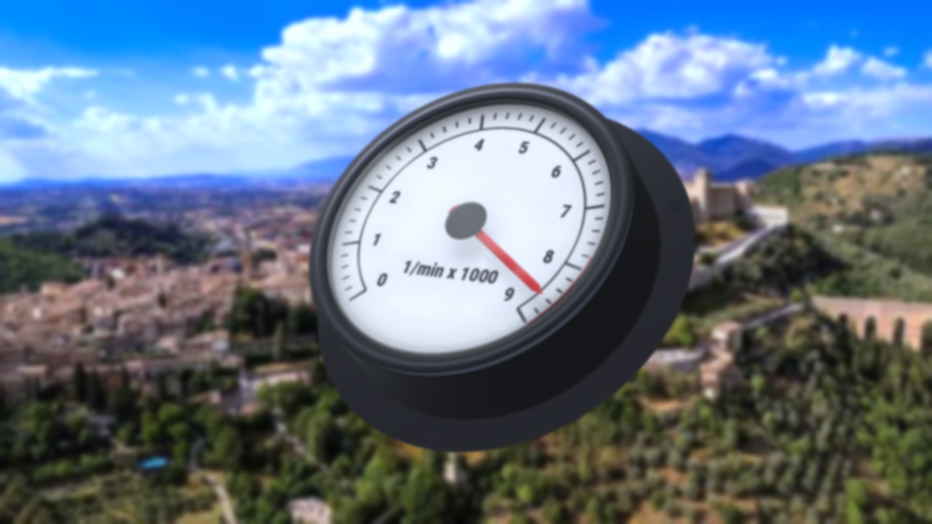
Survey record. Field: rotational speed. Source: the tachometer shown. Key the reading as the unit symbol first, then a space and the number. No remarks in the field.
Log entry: rpm 8600
